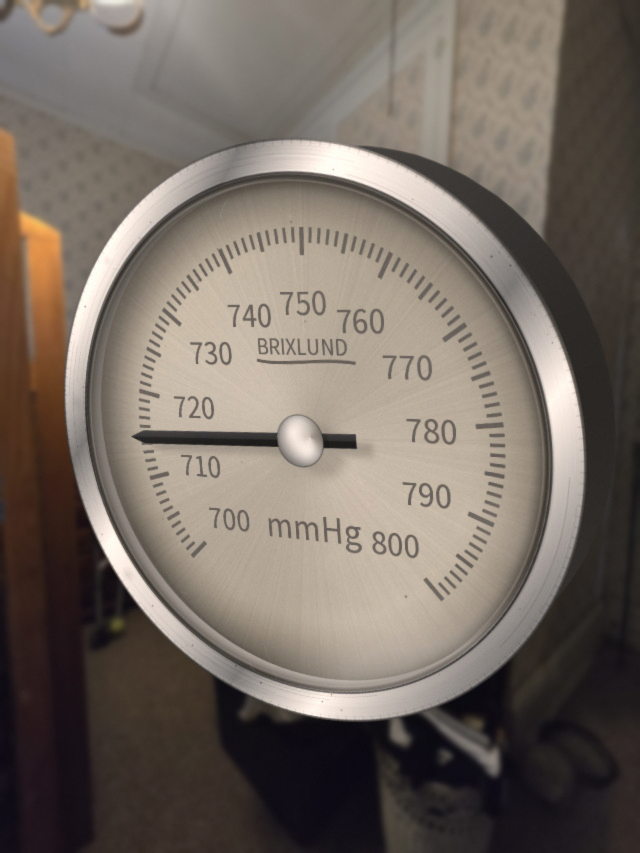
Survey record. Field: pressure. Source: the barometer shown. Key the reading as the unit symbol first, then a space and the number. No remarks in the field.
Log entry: mmHg 715
